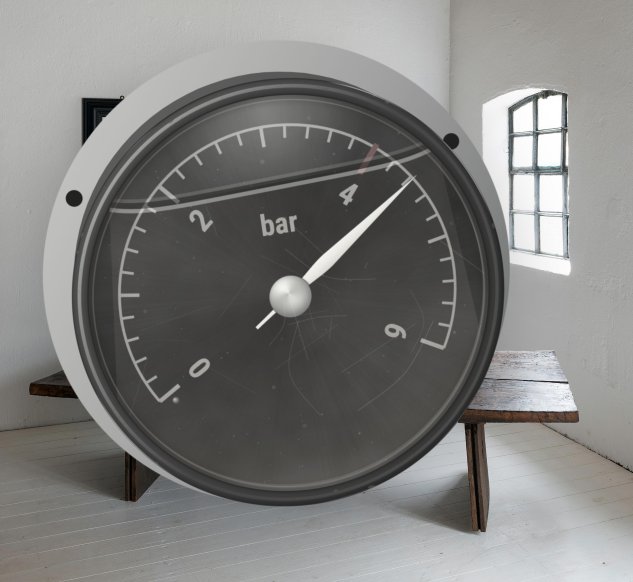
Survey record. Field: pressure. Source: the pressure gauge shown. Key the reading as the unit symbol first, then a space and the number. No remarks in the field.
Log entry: bar 4.4
